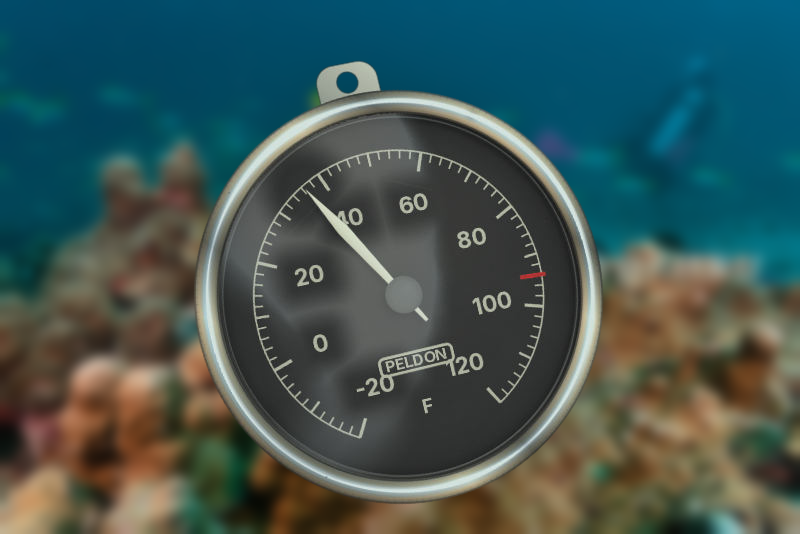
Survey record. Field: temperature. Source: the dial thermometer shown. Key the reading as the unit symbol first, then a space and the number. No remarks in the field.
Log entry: °F 36
